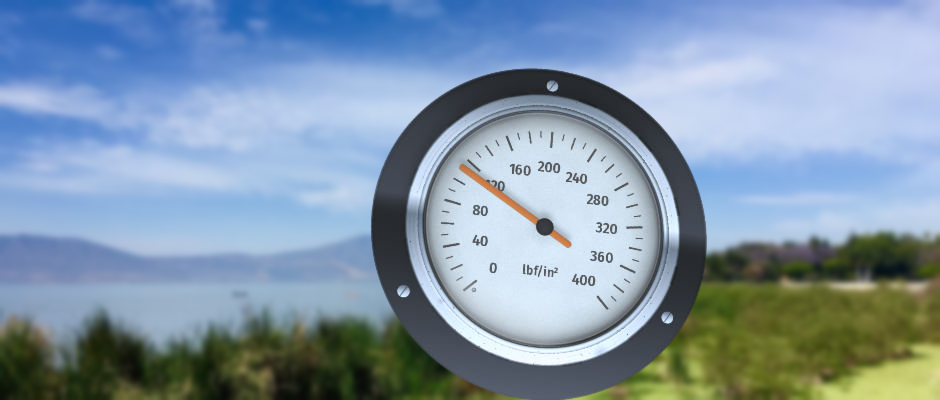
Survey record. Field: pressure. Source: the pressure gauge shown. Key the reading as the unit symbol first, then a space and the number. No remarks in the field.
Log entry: psi 110
